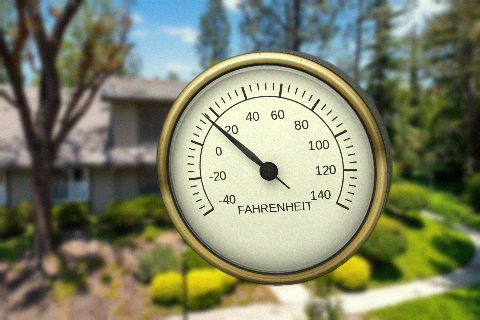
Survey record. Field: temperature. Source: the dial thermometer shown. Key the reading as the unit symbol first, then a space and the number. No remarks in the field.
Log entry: °F 16
